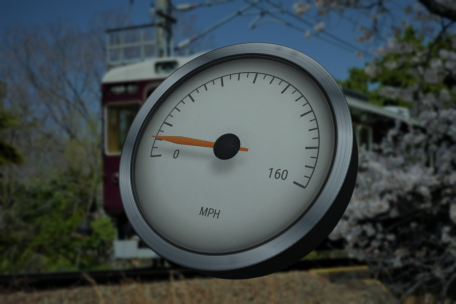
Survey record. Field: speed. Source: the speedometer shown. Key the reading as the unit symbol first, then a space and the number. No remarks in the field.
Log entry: mph 10
